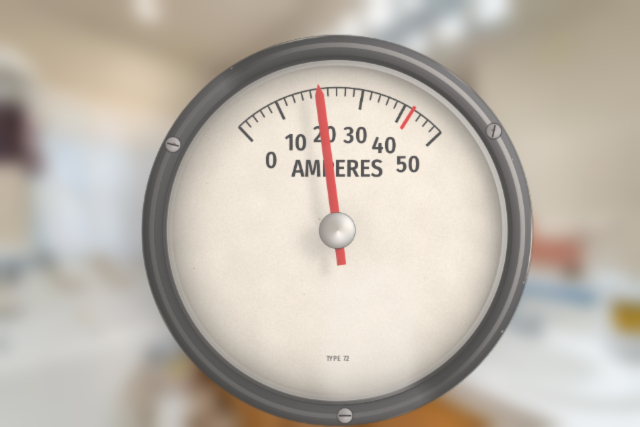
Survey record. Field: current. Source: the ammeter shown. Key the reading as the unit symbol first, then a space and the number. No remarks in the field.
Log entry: A 20
